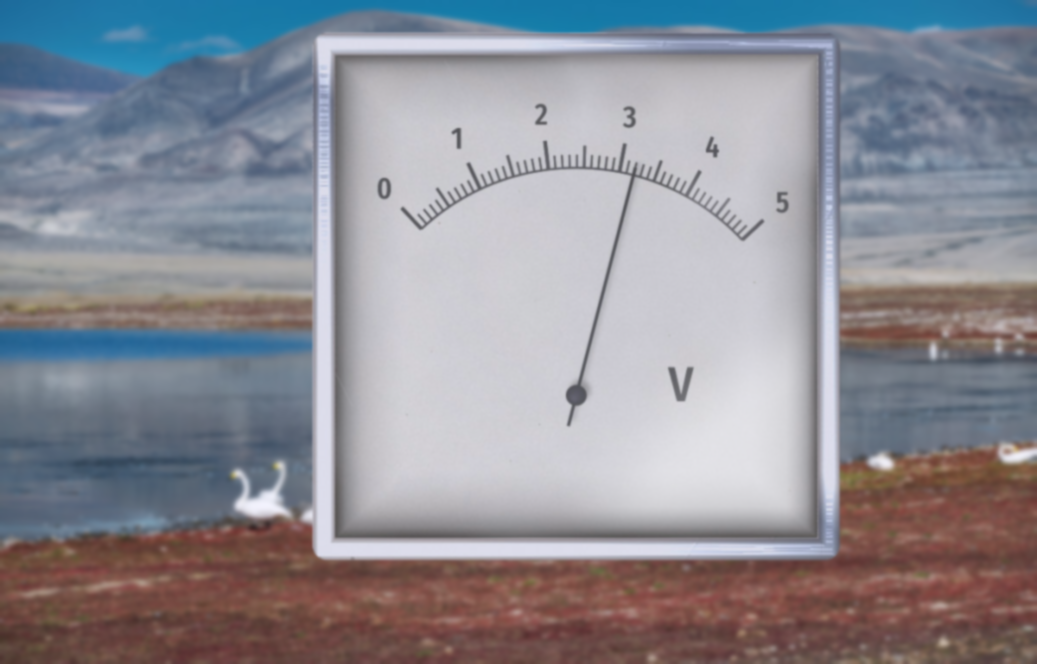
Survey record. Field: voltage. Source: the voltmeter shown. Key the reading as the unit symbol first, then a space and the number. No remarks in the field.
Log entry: V 3.2
